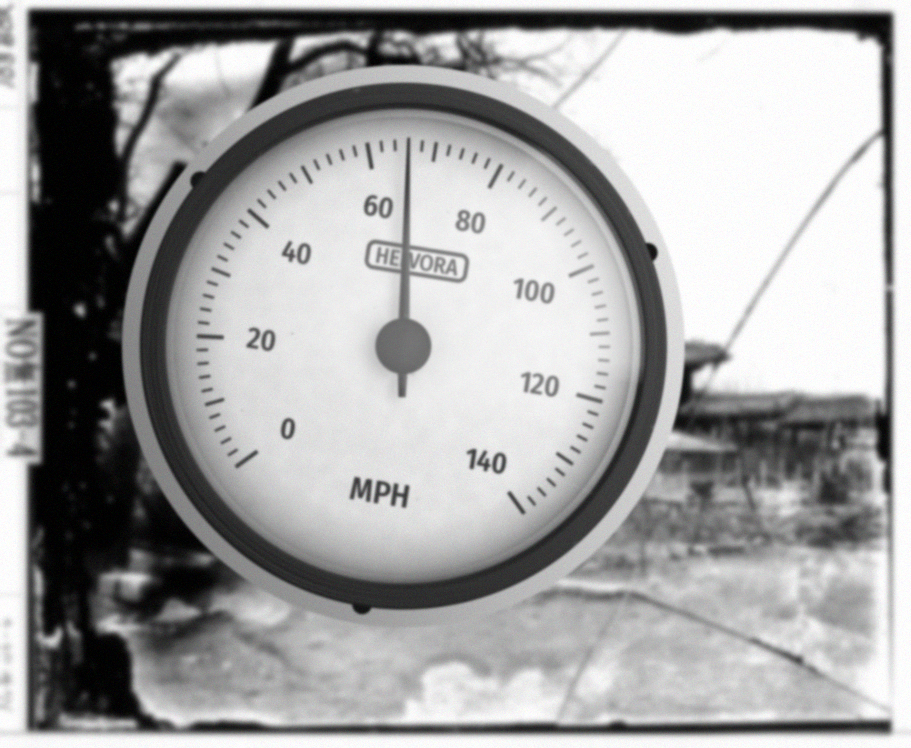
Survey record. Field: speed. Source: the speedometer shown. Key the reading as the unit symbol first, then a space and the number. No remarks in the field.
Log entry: mph 66
